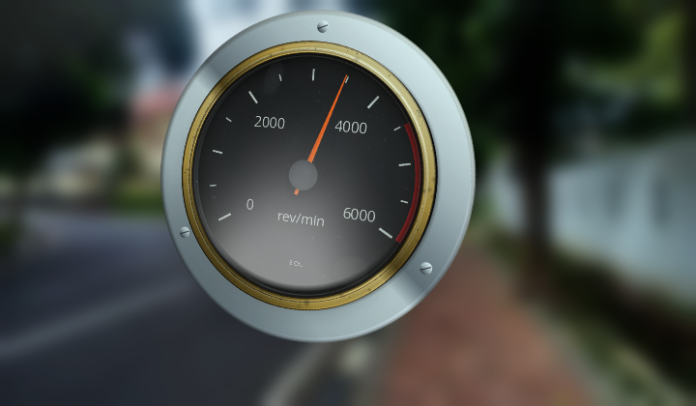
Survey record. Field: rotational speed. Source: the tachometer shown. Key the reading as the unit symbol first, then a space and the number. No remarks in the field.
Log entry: rpm 3500
